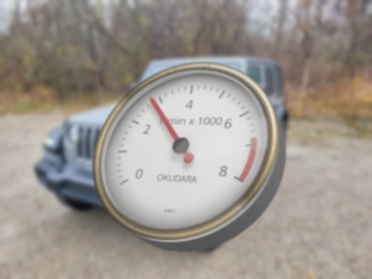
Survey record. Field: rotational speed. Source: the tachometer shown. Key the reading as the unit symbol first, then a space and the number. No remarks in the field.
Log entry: rpm 2800
